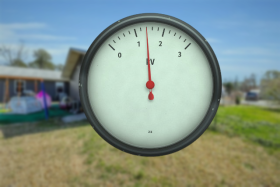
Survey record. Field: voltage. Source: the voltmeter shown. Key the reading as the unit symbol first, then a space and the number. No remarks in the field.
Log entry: kV 1.4
